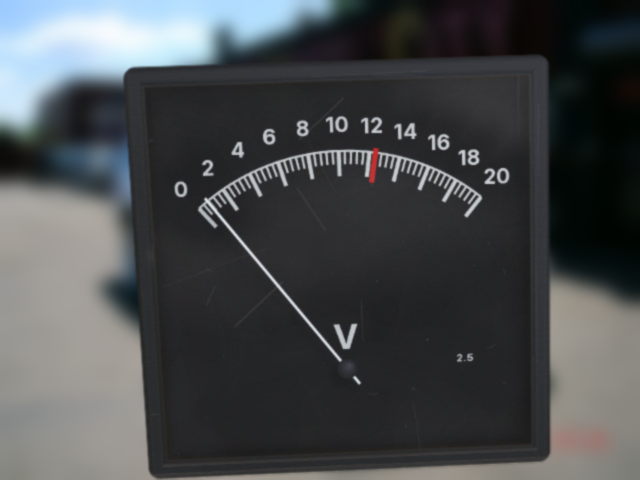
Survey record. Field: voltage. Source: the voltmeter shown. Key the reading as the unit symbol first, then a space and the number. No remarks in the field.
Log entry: V 0.8
